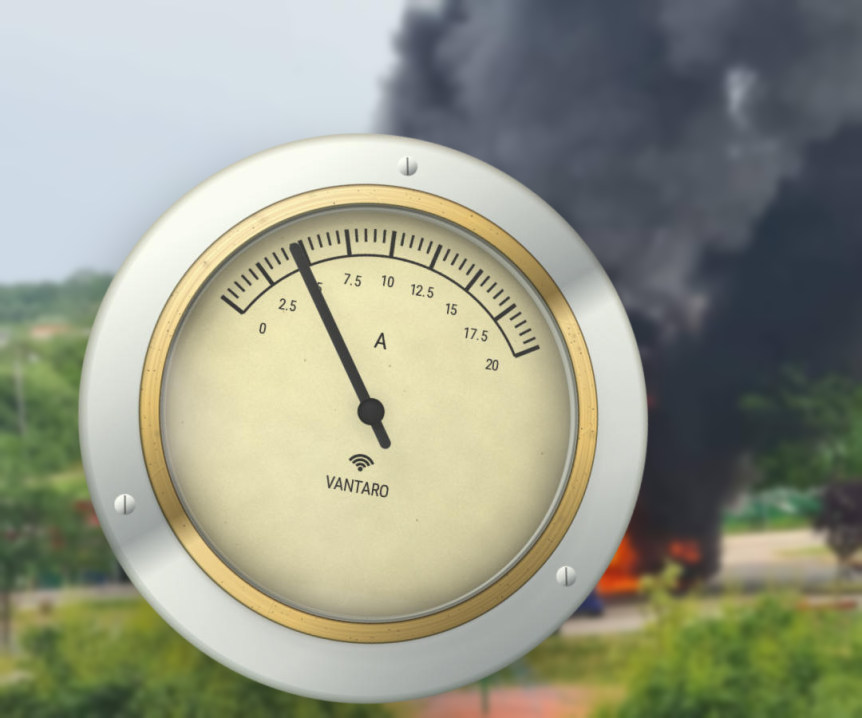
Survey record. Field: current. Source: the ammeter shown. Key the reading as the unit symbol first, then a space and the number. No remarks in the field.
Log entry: A 4.5
